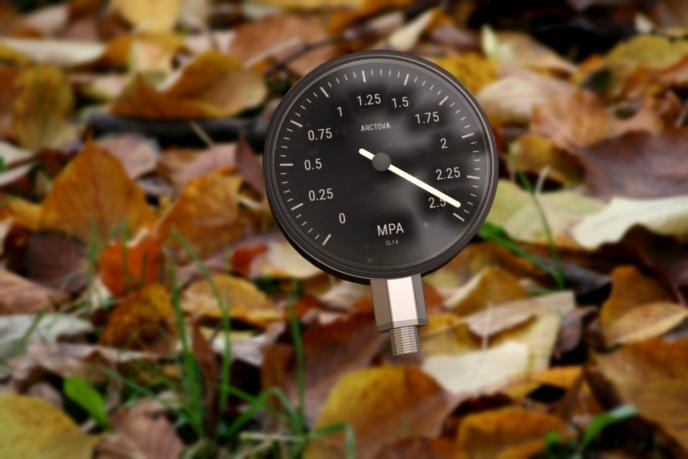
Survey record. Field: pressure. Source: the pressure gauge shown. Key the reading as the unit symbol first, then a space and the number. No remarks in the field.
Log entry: MPa 2.45
